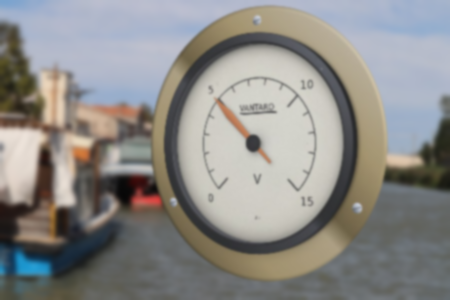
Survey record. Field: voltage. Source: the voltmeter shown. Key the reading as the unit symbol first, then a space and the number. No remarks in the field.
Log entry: V 5
